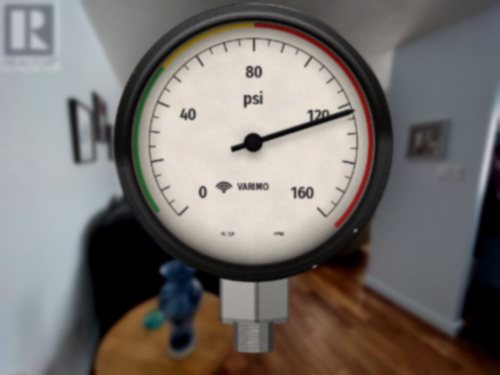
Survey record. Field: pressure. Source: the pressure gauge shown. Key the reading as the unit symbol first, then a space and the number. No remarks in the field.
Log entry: psi 122.5
